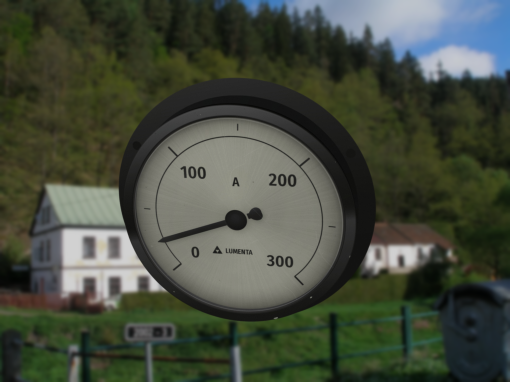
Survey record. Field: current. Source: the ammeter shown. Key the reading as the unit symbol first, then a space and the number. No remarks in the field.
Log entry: A 25
